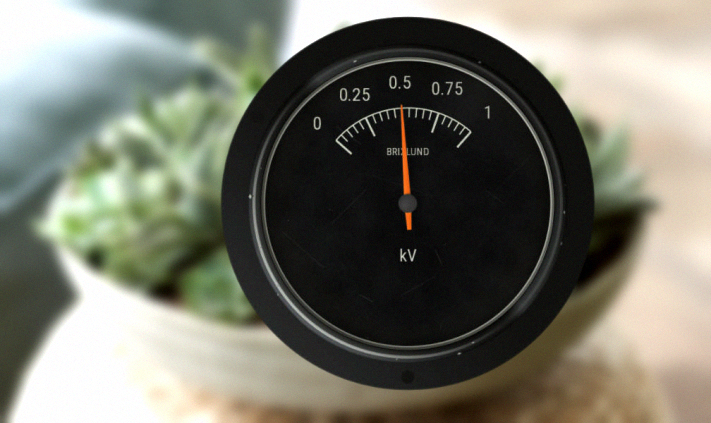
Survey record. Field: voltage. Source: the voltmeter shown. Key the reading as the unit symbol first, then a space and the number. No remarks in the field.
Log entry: kV 0.5
